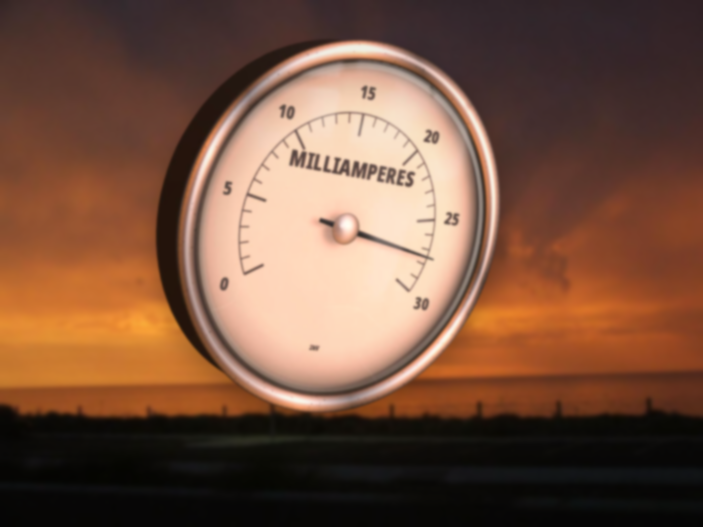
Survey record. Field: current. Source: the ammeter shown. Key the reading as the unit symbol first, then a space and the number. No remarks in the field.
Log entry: mA 27.5
